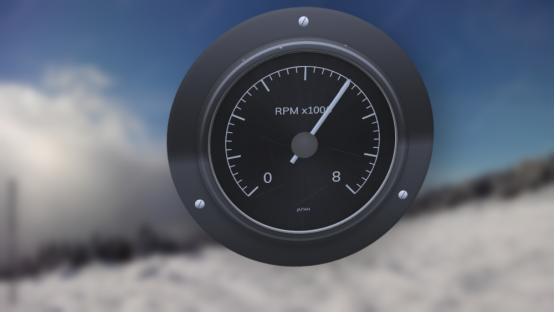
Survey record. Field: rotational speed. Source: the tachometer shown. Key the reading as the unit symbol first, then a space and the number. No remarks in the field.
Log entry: rpm 5000
